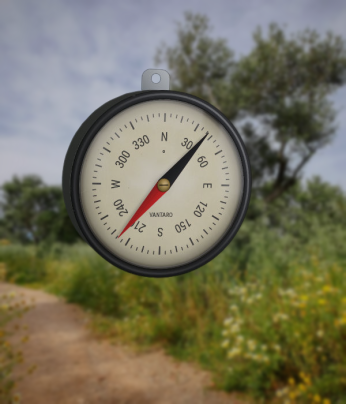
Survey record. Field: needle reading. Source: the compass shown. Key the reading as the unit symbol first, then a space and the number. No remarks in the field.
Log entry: ° 220
